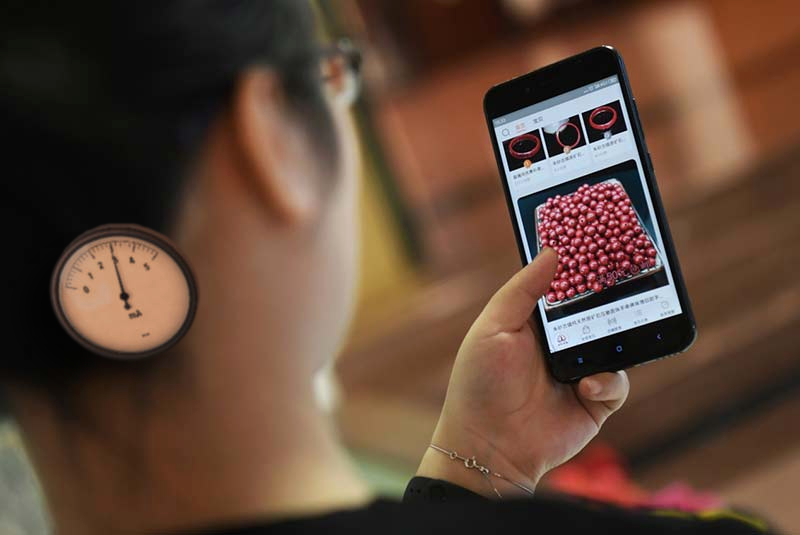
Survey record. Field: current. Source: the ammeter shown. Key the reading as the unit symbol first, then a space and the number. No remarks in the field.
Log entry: mA 3
